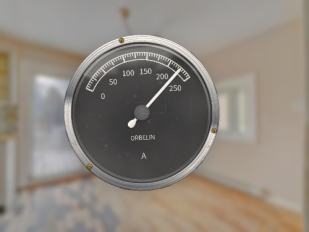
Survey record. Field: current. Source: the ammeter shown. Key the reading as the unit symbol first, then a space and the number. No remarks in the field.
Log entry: A 225
